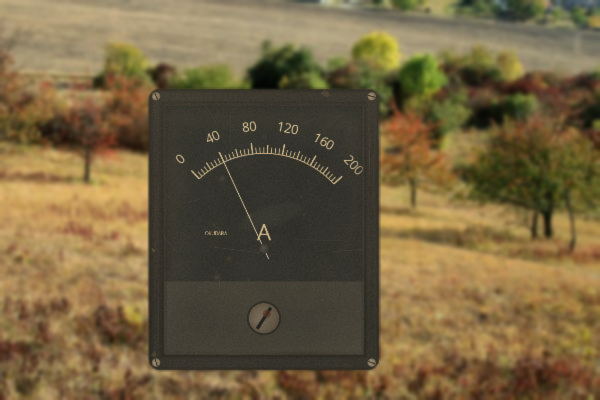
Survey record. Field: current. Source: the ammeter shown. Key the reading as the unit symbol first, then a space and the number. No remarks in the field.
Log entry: A 40
